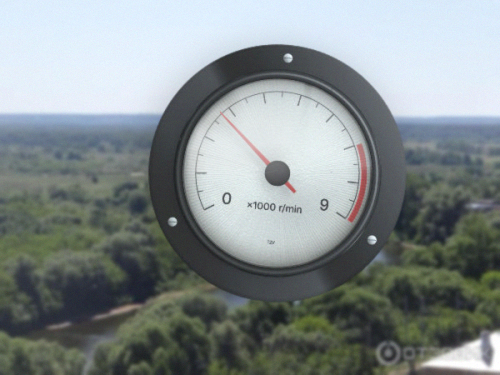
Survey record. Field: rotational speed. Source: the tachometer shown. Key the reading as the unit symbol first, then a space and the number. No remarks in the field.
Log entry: rpm 2750
